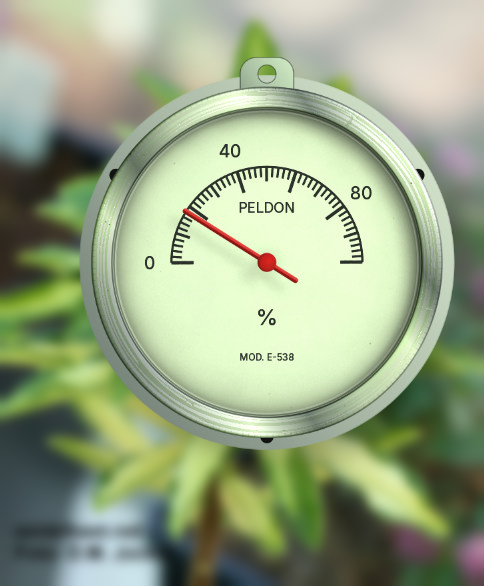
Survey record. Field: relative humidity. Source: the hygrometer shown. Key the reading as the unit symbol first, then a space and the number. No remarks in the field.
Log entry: % 18
